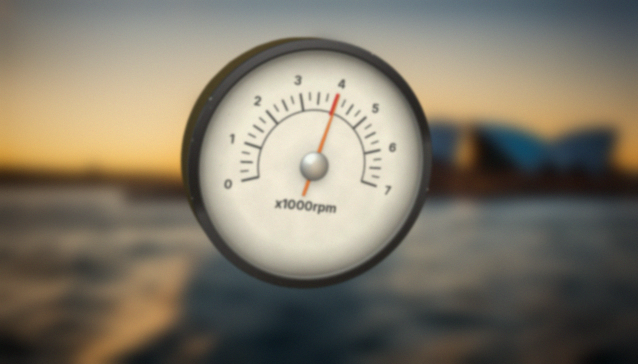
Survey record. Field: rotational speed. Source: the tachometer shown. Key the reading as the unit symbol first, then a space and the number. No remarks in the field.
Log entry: rpm 4000
